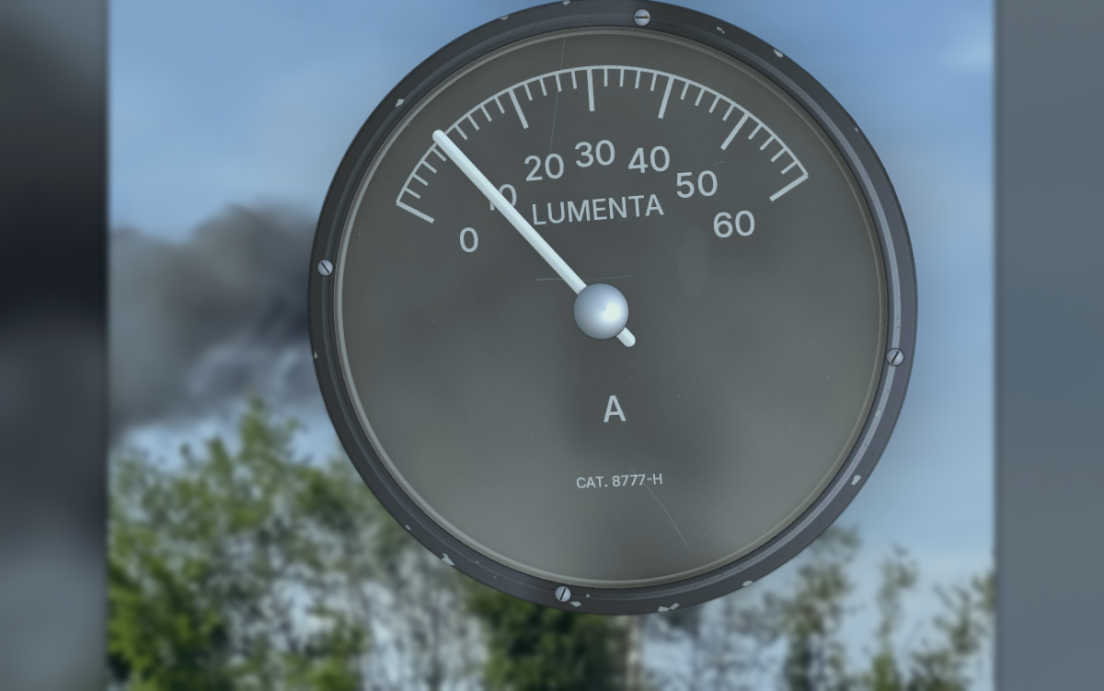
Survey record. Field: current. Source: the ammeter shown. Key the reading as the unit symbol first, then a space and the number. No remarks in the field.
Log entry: A 10
